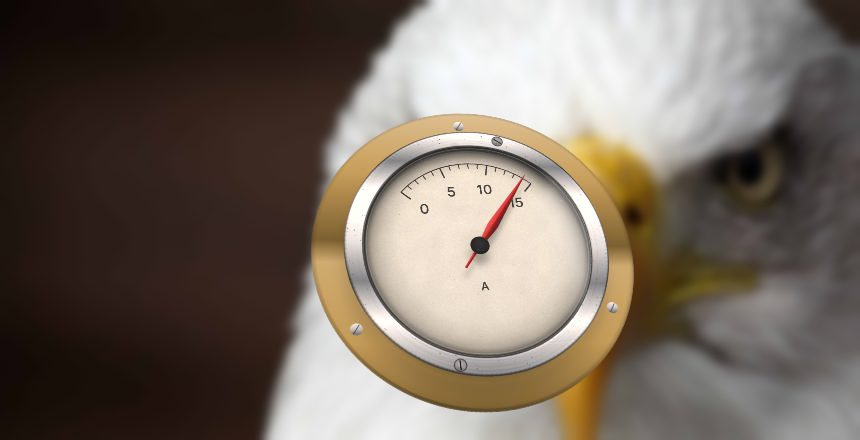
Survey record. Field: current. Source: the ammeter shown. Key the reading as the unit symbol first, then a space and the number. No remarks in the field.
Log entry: A 14
